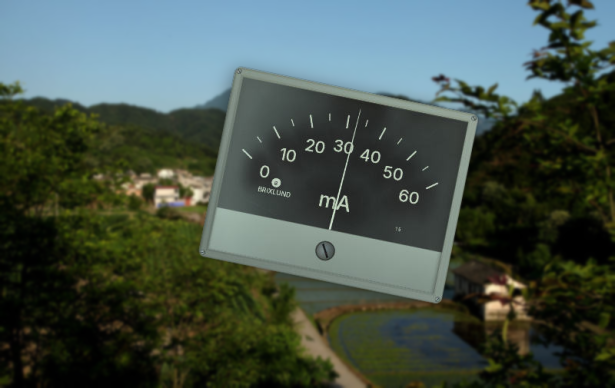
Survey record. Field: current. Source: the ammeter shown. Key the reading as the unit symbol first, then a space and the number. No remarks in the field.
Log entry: mA 32.5
